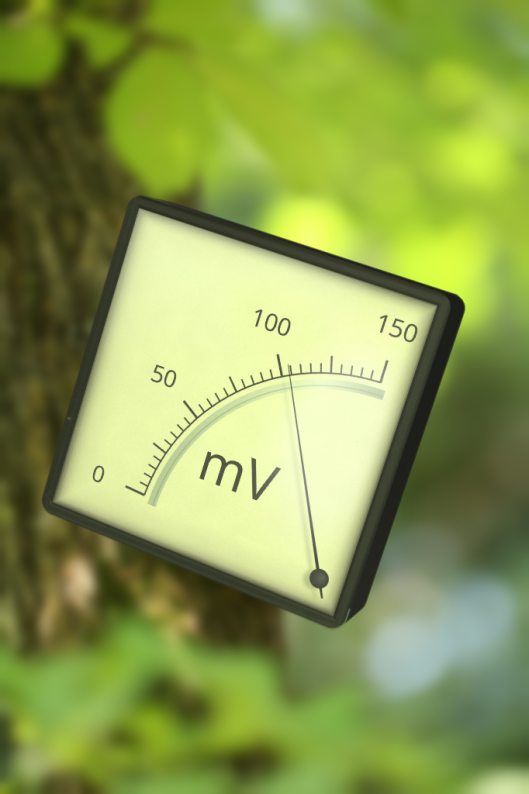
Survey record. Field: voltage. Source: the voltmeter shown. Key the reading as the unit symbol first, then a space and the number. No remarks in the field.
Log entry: mV 105
